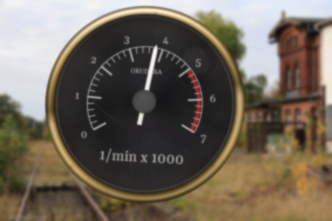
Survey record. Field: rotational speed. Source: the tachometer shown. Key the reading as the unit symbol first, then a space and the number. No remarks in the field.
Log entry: rpm 3800
